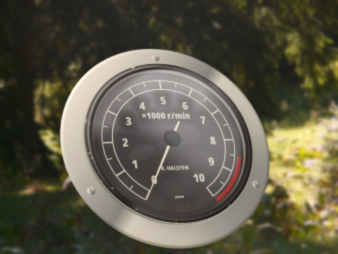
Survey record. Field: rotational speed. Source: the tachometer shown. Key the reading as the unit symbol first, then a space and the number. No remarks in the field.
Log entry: rpm 0
